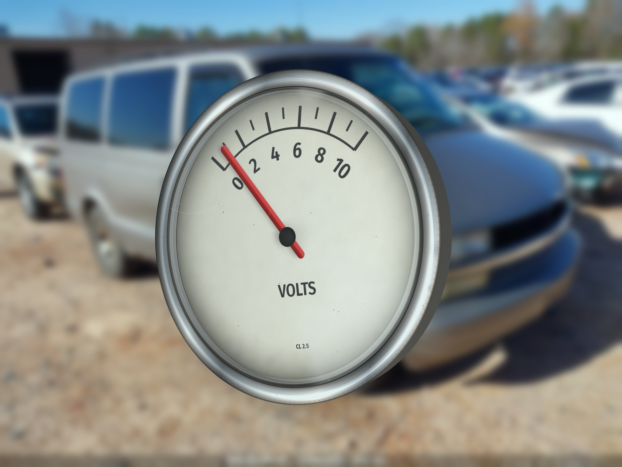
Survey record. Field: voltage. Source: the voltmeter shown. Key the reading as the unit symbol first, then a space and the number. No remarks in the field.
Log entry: V 1
